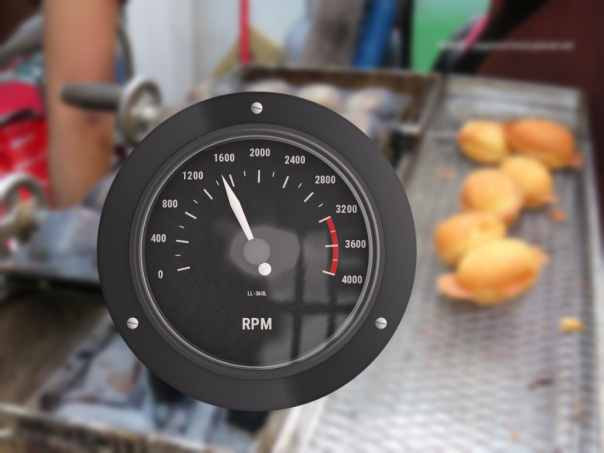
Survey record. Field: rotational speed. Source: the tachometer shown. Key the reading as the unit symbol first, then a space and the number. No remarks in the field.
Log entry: rpm 1500
